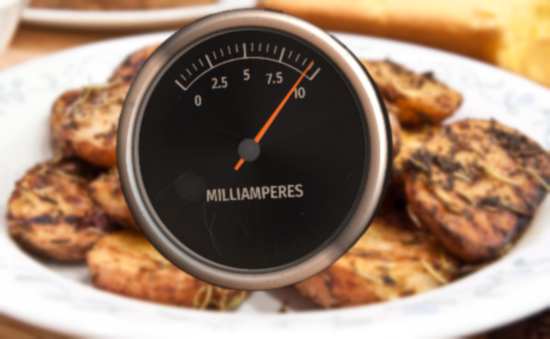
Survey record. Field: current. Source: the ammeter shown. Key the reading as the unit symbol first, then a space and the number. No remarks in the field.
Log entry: mA 9.5
